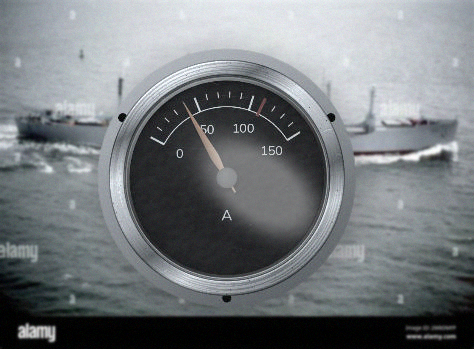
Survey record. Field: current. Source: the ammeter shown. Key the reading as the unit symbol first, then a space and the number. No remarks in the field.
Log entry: A 40
